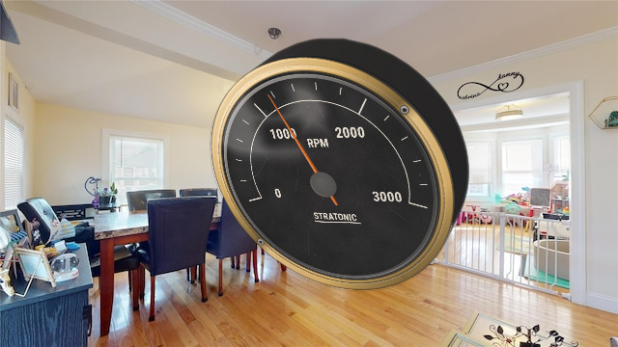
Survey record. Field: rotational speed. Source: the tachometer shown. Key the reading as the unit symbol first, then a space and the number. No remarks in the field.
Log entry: rpm 1200
